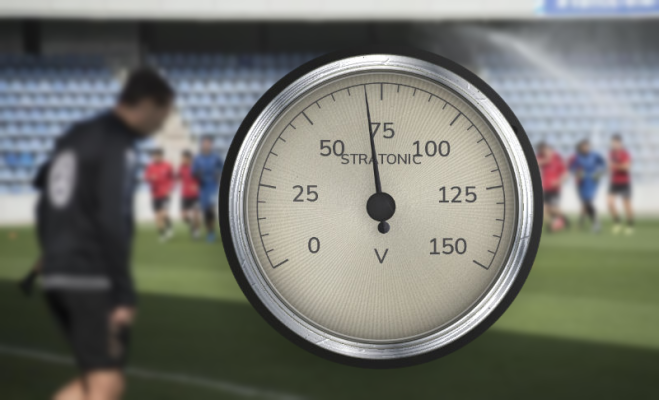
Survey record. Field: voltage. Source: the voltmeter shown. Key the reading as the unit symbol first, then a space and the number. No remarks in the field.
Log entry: V 70
